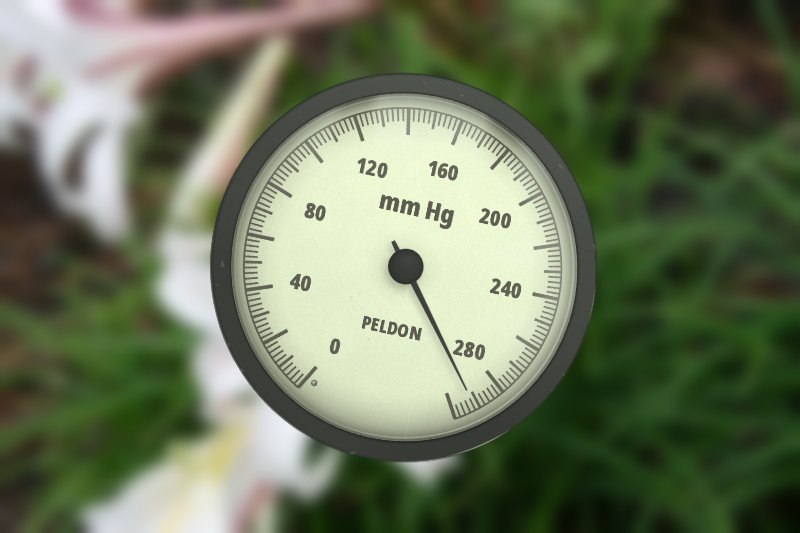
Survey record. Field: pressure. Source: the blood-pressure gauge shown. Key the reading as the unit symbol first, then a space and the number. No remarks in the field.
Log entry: mmHg 292
